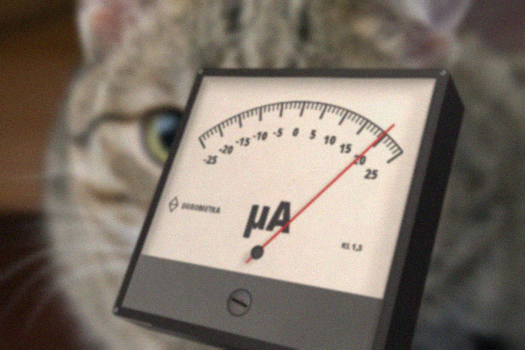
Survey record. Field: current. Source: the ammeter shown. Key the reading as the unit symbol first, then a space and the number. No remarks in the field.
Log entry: µA 20
